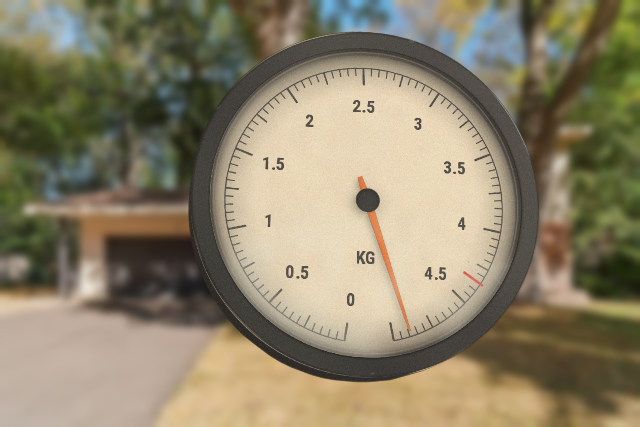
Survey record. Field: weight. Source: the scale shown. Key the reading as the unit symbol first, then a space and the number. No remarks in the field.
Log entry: kg 4.9
